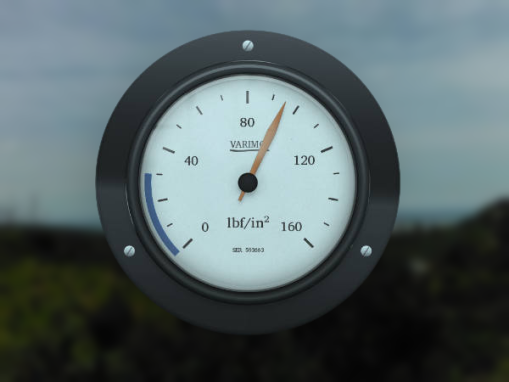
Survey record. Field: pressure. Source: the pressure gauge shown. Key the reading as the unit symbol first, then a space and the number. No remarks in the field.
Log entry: psi 95
